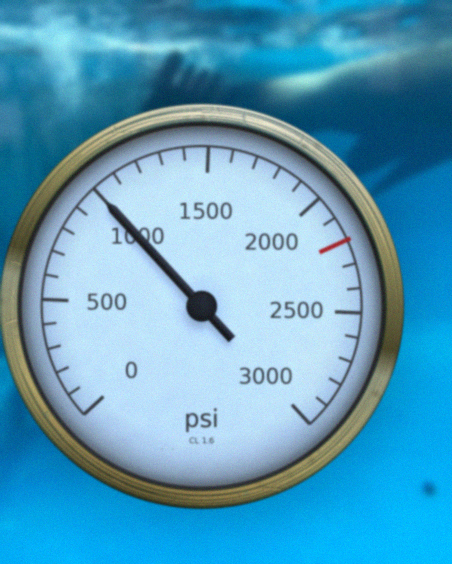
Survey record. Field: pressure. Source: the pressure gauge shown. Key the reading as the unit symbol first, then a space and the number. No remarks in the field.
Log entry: psi 1000
